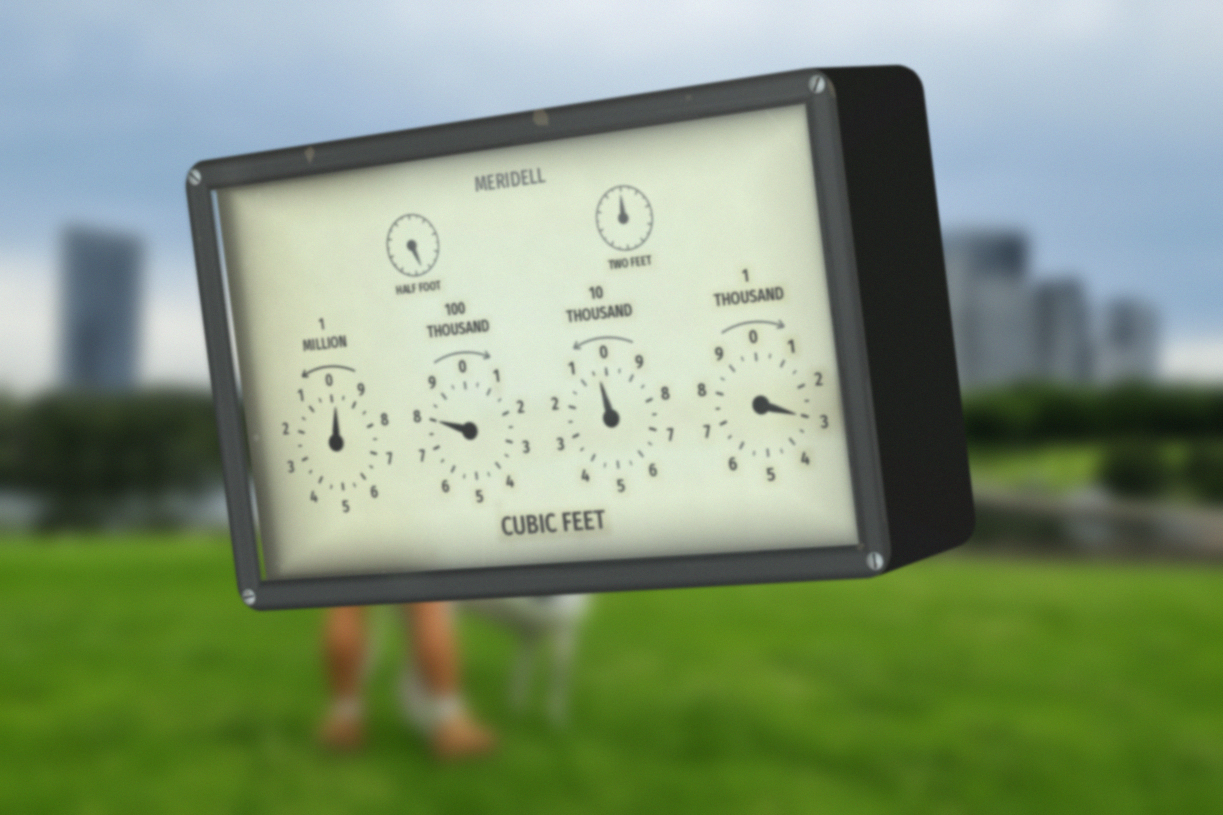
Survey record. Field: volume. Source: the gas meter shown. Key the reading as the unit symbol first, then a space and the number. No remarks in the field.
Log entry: ft³ 980300
